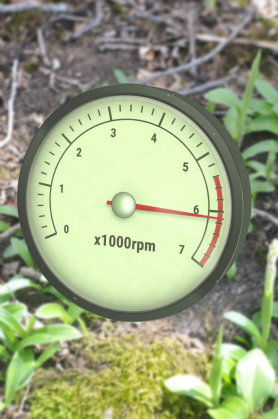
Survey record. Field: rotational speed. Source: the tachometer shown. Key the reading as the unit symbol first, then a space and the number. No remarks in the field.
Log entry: rpm 6100
